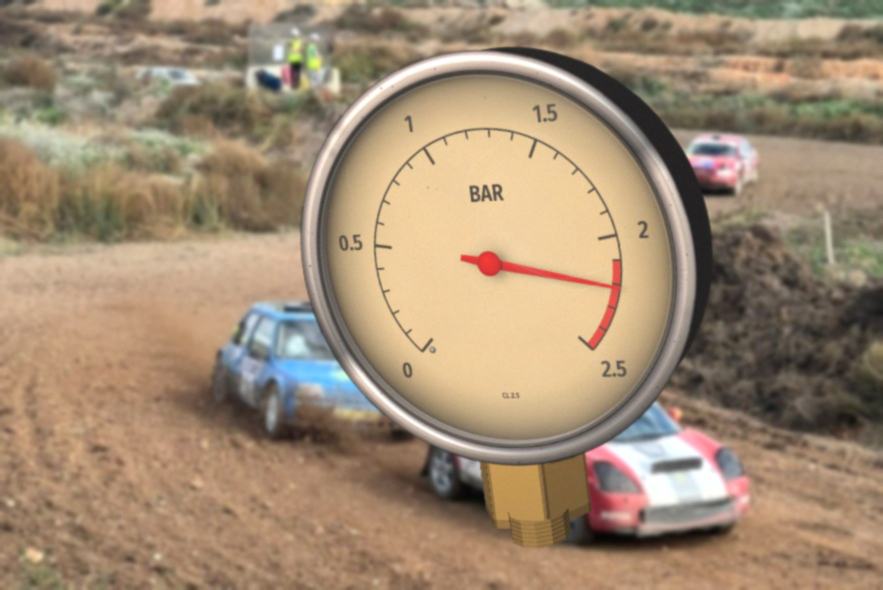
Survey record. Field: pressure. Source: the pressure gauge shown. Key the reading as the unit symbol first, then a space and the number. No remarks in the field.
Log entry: bar 2.2
